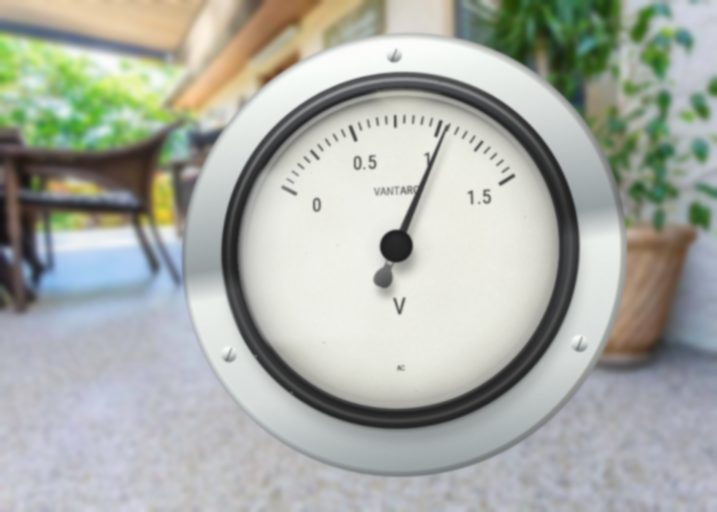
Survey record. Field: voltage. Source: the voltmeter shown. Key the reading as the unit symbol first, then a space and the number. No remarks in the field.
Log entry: V 1.05
